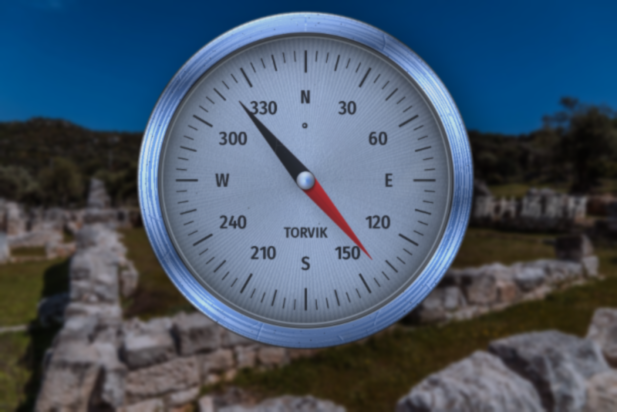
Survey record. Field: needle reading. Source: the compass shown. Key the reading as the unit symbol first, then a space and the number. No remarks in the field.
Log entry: ° 140
